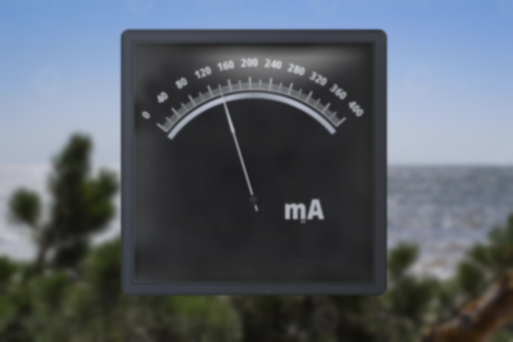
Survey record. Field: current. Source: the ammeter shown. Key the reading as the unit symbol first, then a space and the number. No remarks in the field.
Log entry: mA 140
